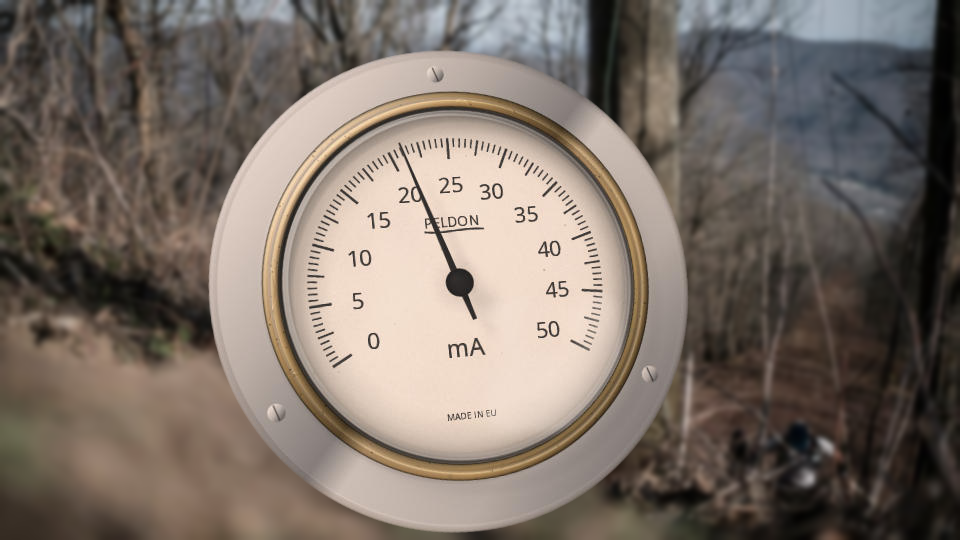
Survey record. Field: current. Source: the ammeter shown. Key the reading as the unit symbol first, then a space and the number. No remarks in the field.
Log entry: mA 21
